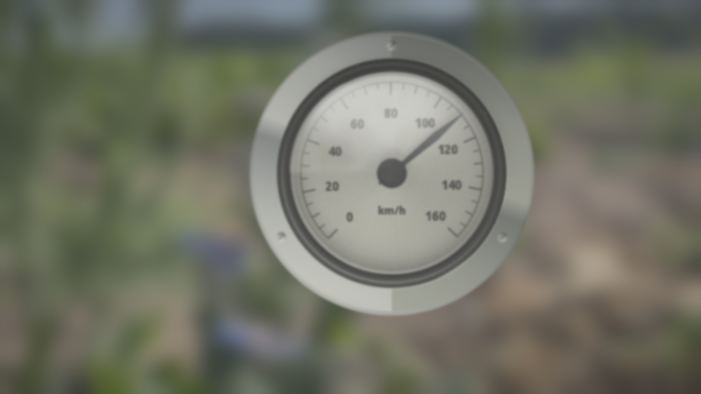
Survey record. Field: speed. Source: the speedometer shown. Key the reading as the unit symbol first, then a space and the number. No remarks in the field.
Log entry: km/h 110
